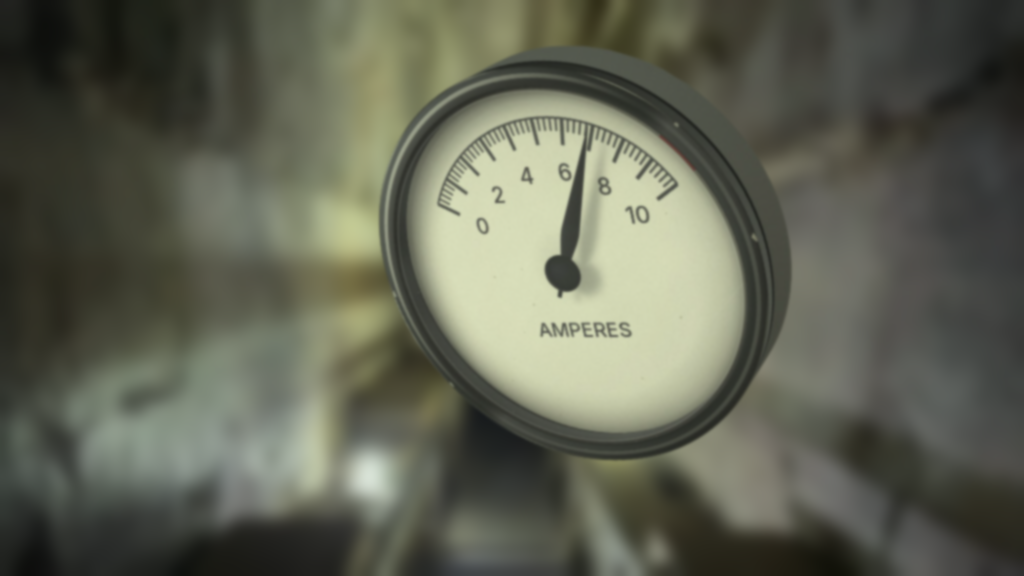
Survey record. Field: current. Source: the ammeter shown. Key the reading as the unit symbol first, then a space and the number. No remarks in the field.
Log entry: A 7
